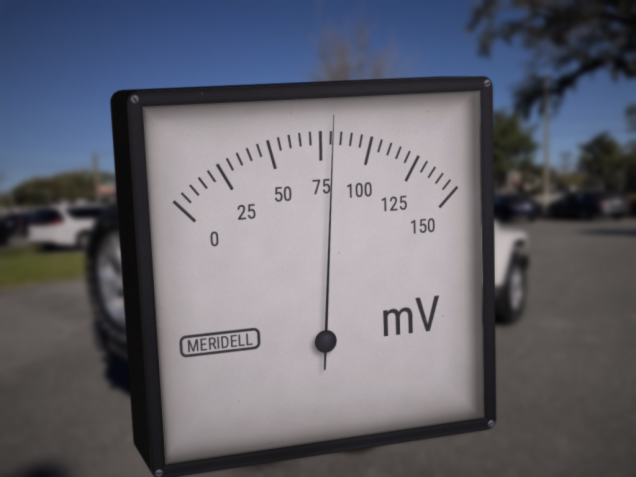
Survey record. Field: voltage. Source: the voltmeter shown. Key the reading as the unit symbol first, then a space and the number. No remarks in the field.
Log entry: mV 80
